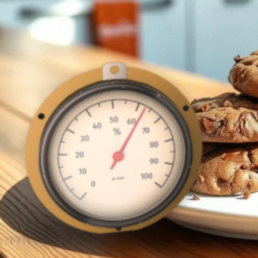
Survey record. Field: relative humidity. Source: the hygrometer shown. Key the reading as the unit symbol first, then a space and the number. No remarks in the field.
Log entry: % 62.5
